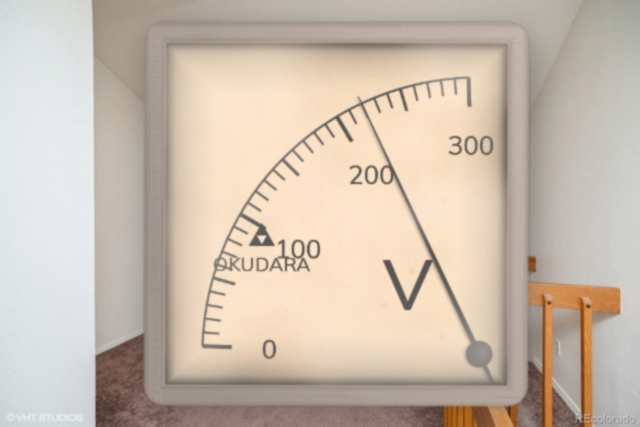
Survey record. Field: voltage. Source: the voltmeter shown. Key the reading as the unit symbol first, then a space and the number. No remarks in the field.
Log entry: V 220
